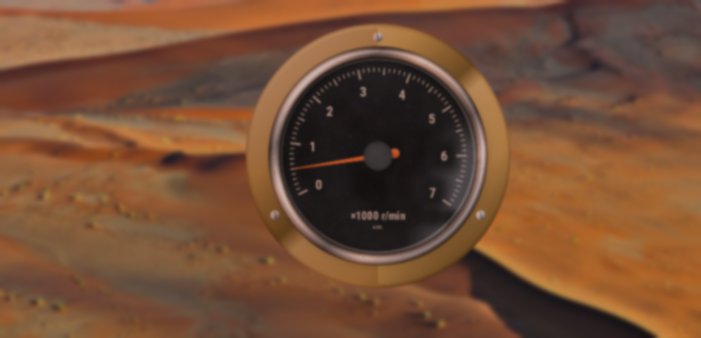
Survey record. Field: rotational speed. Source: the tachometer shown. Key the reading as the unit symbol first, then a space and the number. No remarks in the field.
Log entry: rpm 500
